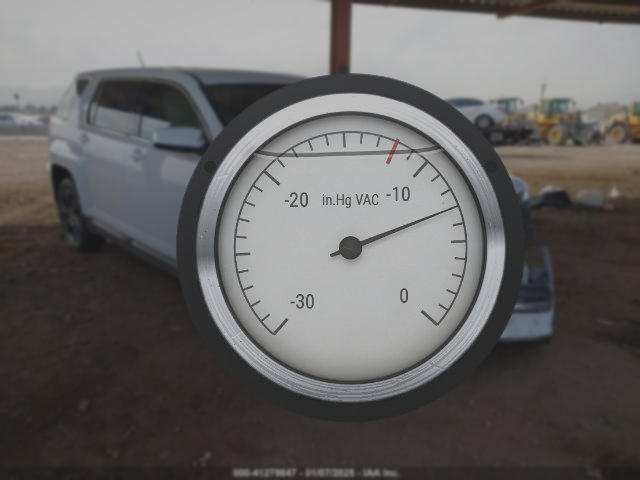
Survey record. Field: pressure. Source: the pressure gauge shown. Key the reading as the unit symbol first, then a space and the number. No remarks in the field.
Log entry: inHg -7
